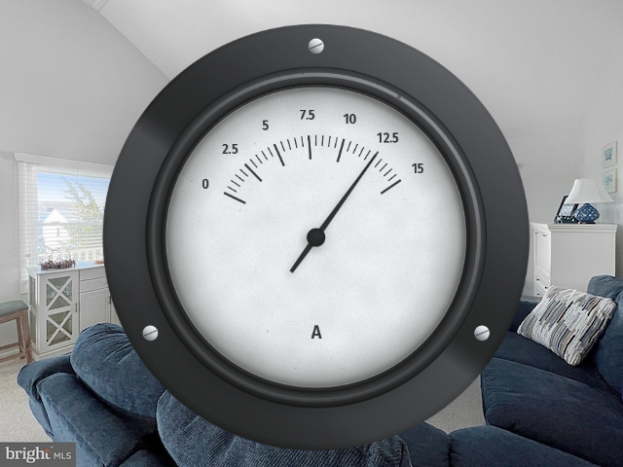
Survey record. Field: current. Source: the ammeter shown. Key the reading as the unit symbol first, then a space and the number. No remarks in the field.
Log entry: A 12.5
